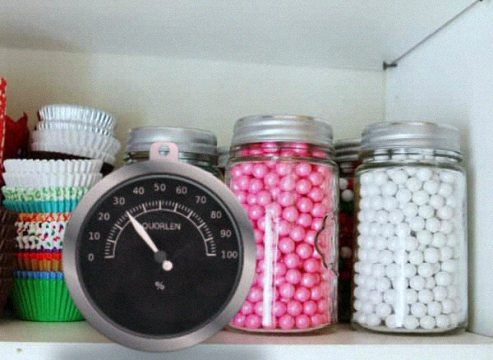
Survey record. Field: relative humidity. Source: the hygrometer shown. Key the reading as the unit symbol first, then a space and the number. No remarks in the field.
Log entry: % 30
